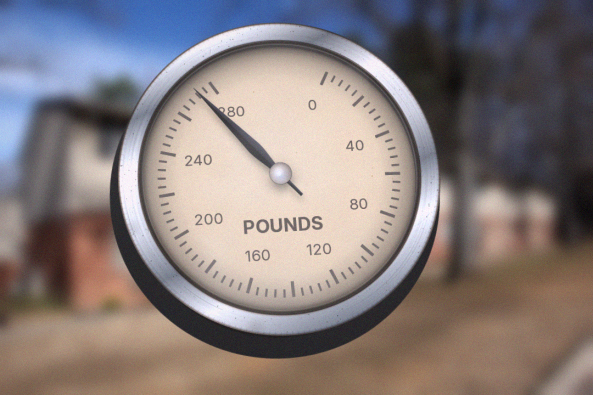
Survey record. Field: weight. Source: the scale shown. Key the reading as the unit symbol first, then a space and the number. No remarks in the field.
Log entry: lb 272
